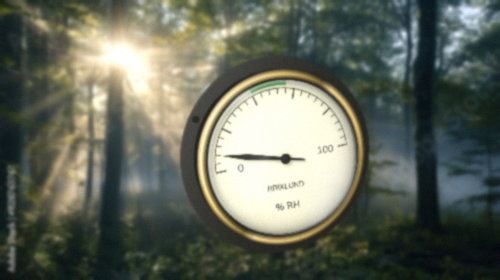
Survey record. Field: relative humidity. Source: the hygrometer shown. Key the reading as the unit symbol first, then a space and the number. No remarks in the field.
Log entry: % 8
